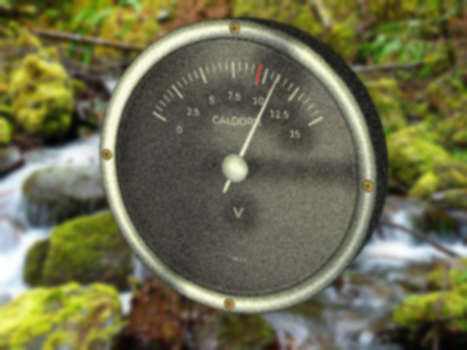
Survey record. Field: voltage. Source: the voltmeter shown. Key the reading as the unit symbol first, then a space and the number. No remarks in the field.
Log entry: V 11
